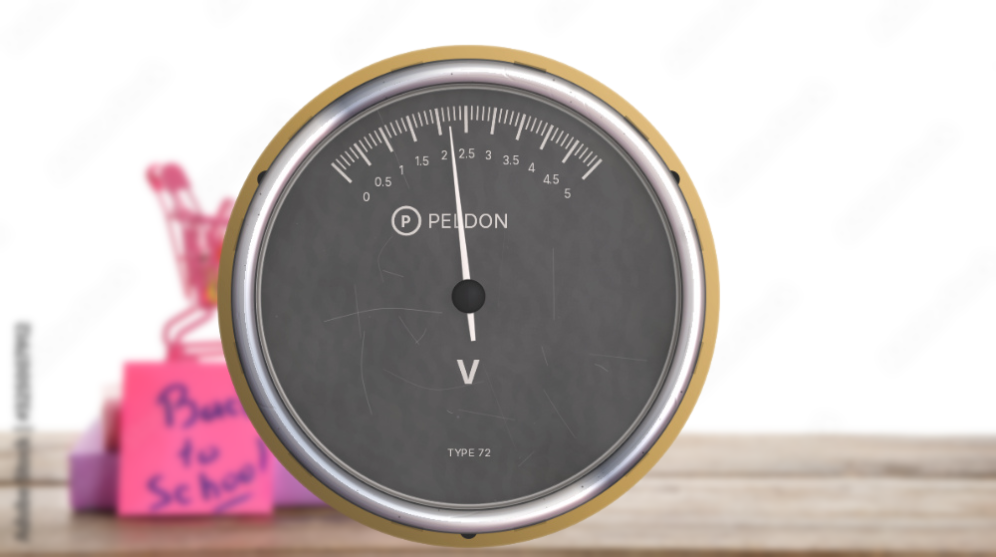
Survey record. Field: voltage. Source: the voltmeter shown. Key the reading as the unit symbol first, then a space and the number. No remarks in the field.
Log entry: V 2.2
